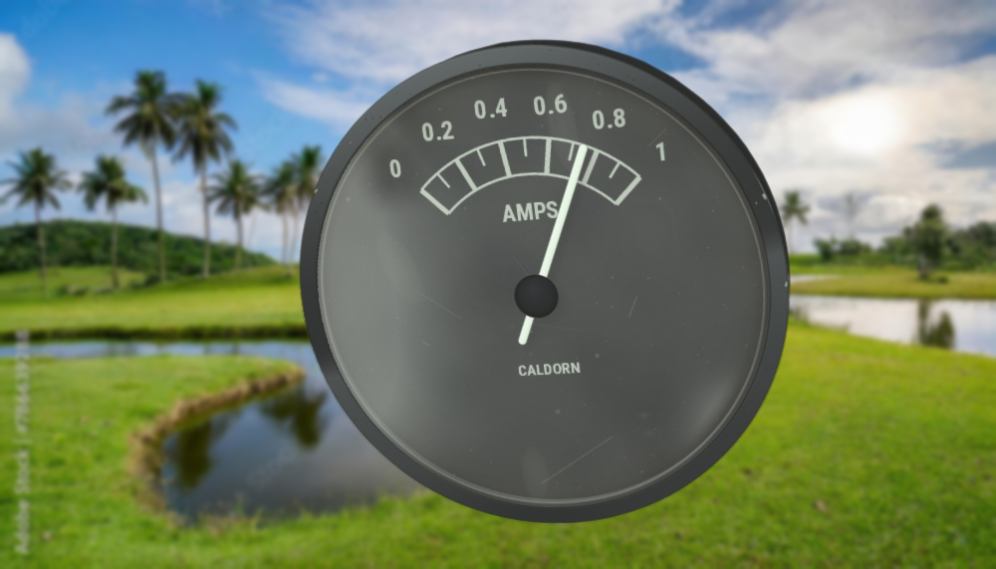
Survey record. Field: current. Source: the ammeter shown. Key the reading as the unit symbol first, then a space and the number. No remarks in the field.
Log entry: A 0.75
